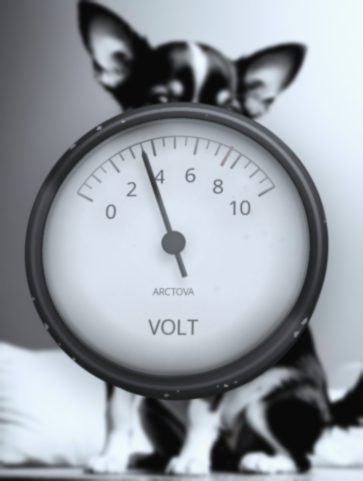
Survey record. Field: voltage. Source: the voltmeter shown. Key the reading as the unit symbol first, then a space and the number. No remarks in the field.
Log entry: V 3.5
